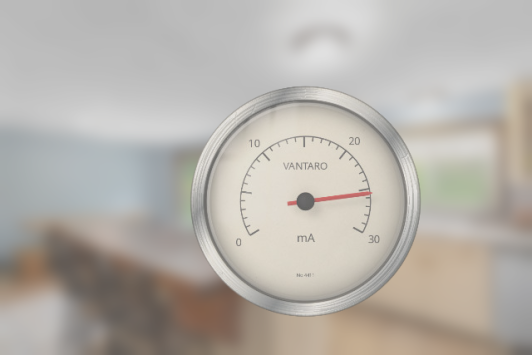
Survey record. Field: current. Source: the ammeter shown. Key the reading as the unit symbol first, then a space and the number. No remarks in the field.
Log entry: mA 25.5
